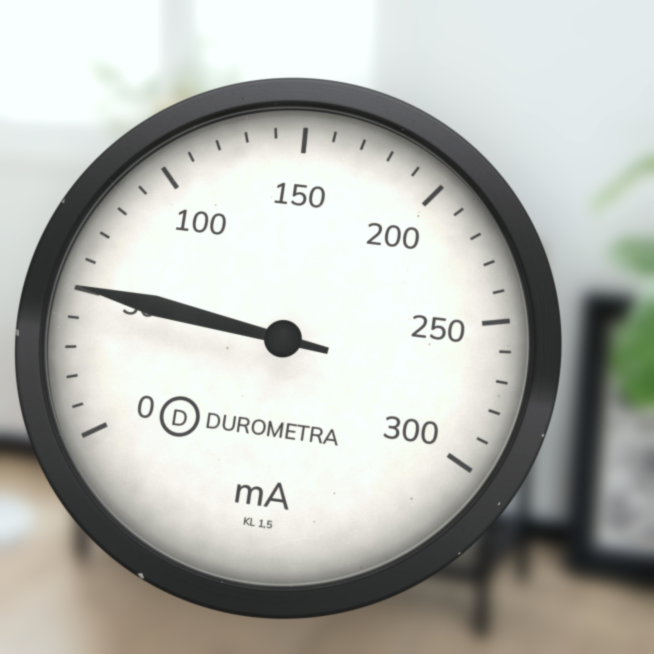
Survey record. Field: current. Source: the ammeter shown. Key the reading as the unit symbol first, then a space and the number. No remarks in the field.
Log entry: mA 50
